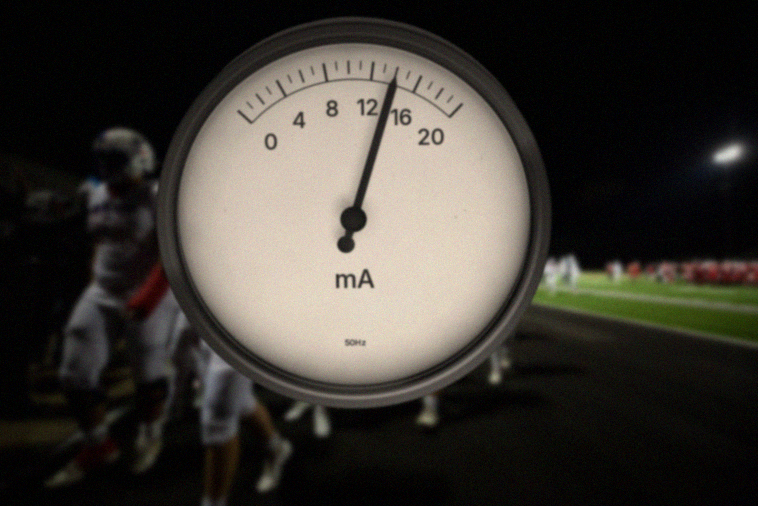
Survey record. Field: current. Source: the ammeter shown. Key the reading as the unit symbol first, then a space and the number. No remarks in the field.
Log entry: mA 14
